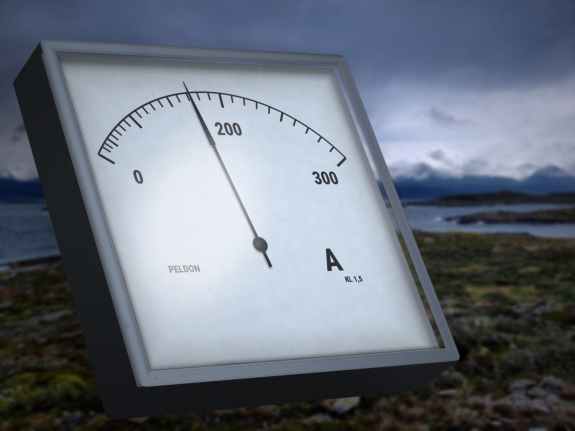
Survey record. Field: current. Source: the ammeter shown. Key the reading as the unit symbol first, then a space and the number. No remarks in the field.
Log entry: A 170
